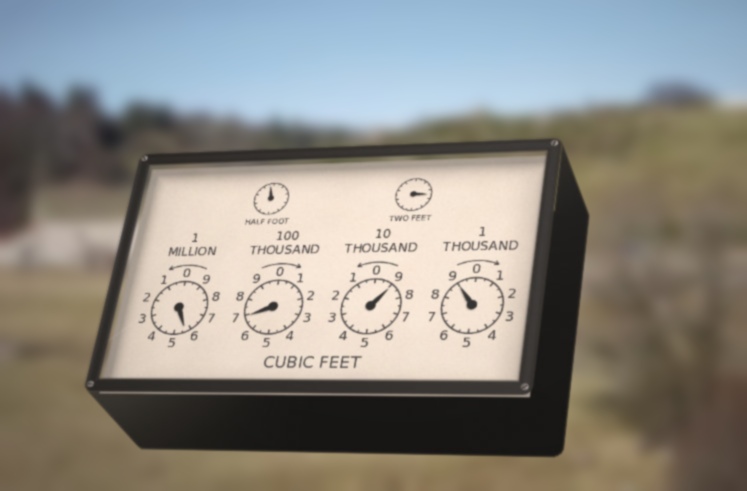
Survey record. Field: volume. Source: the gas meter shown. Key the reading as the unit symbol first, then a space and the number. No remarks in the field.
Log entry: ft³ 568900
